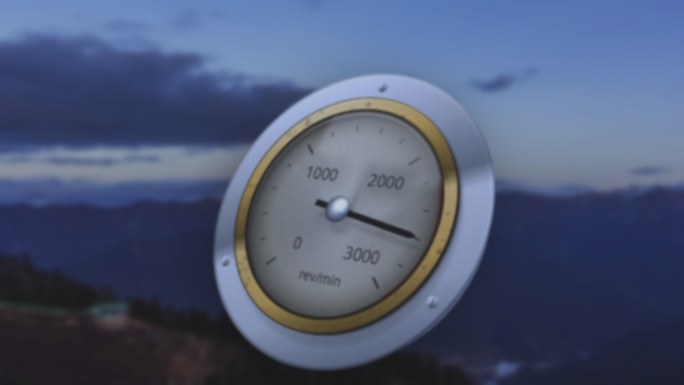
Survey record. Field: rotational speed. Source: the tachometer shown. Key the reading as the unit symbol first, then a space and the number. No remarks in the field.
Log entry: rpm 2600
